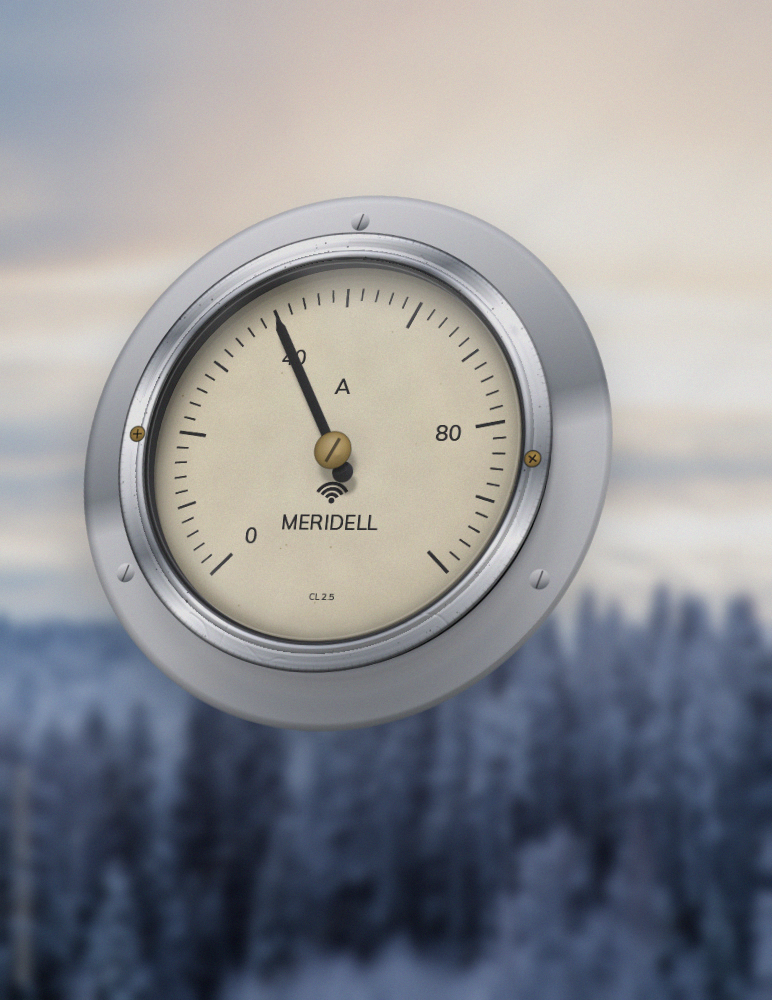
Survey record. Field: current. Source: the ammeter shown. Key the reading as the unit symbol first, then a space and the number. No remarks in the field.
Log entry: A 40
